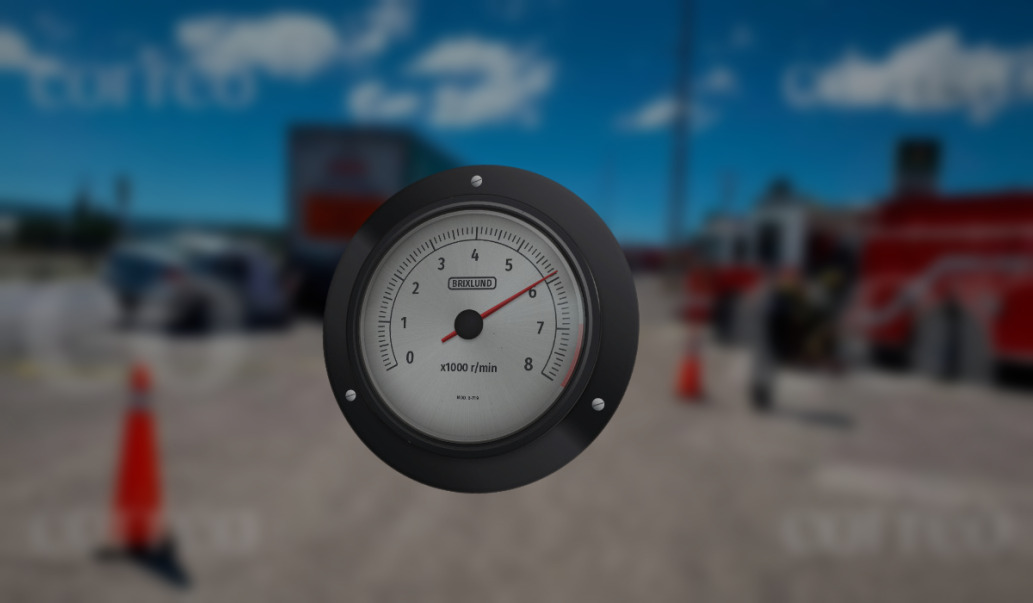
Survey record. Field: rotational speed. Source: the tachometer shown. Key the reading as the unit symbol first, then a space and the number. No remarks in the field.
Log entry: rpm 5900
